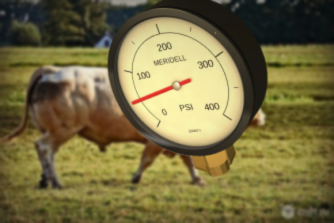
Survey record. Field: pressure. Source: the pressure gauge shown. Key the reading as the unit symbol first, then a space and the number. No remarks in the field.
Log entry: psi 50
